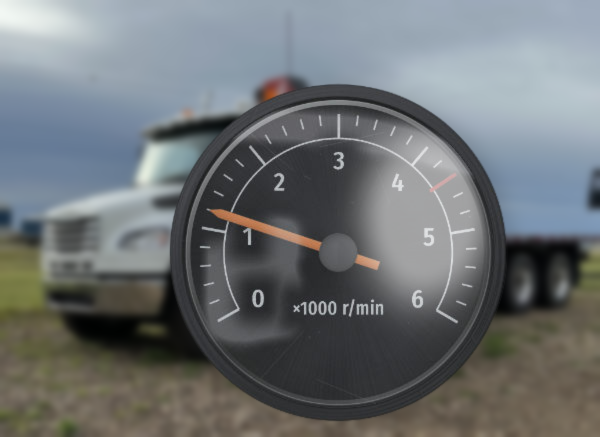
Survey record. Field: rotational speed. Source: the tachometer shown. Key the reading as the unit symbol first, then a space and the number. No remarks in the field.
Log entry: rpm 1200
